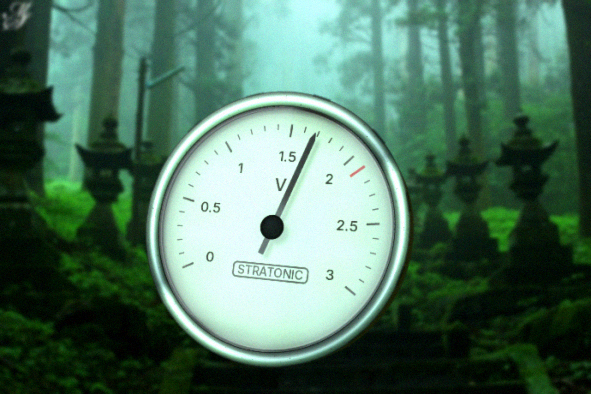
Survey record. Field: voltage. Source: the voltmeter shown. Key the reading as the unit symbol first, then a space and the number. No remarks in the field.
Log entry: V 1.7
